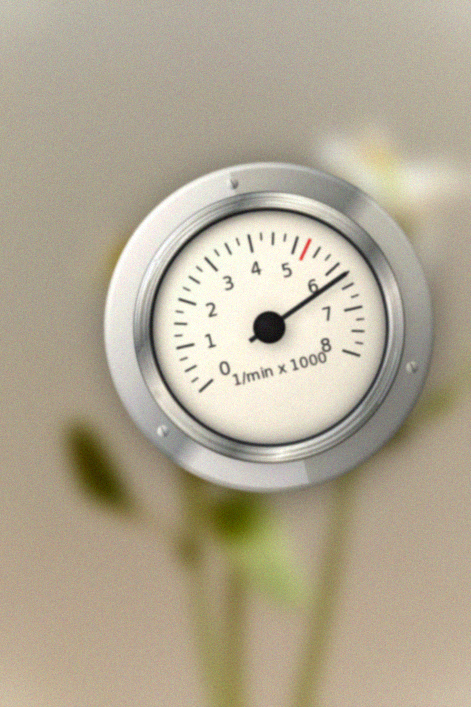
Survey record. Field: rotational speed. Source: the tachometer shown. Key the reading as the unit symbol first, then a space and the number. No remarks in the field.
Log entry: rpm 6250
